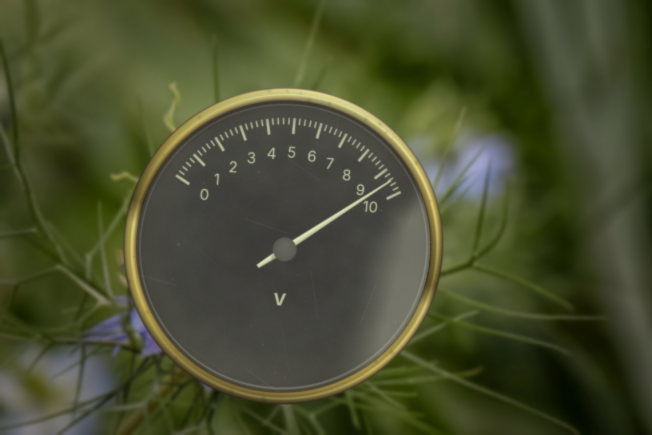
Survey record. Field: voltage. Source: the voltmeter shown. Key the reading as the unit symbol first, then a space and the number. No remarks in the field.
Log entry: V 9.4
